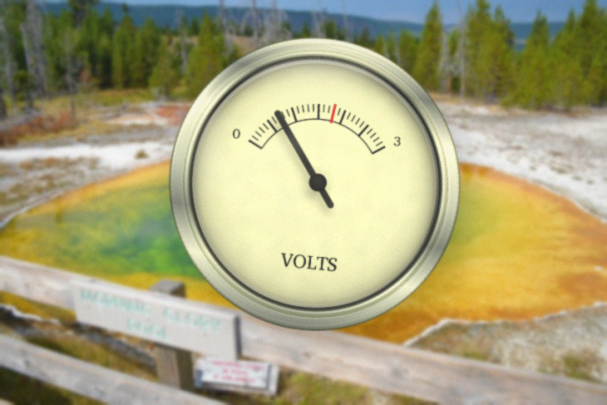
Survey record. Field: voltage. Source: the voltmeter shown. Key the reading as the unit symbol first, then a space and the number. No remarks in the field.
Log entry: V 0.7
